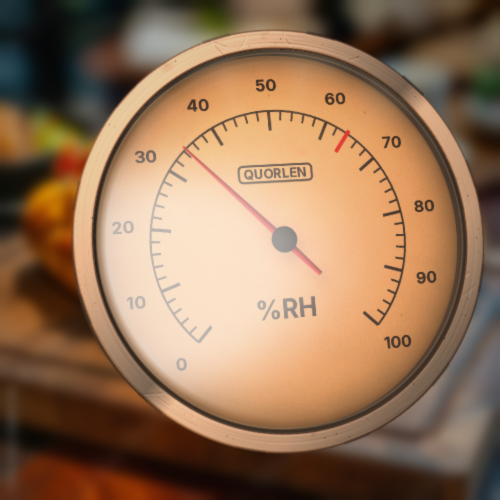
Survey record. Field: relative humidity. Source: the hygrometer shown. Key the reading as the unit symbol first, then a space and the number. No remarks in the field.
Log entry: % 34
